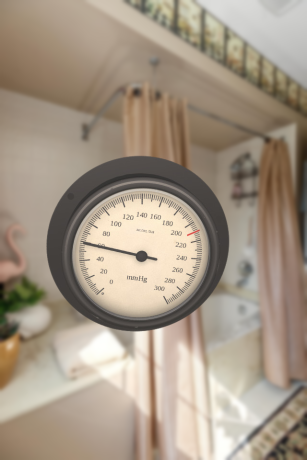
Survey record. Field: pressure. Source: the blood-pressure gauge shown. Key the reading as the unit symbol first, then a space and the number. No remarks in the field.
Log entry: mmHg 60
